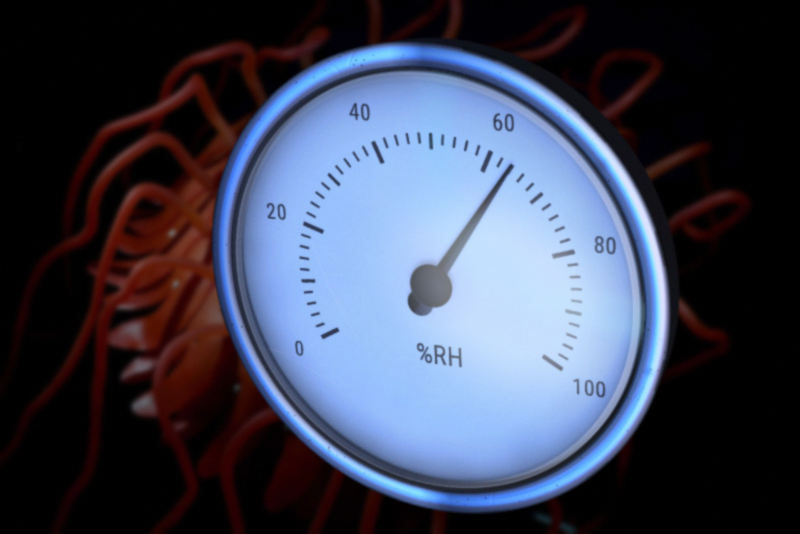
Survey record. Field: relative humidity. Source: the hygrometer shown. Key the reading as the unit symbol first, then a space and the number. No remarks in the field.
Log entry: % 64
